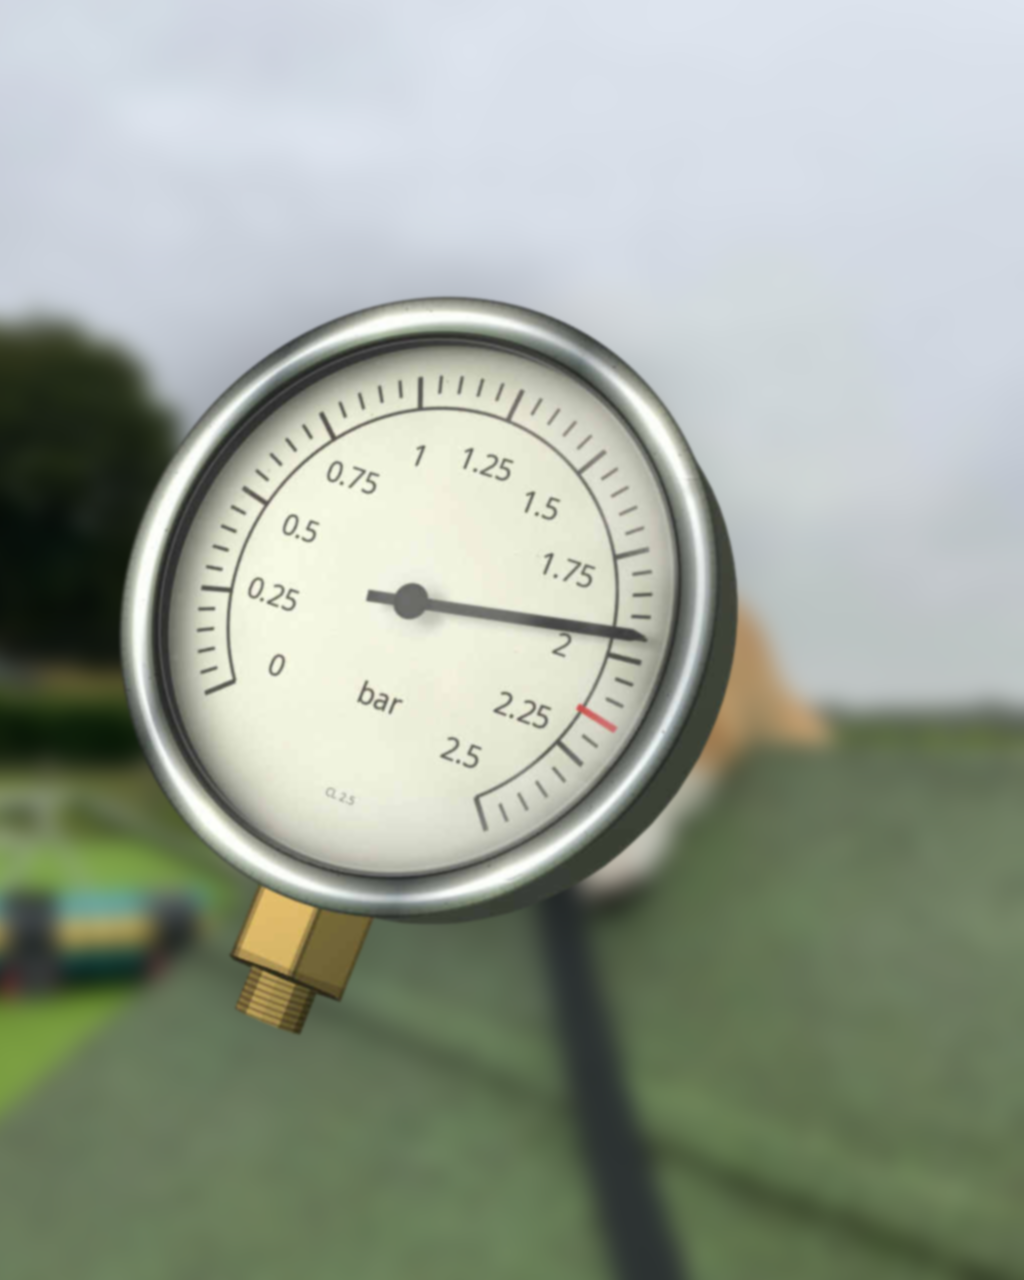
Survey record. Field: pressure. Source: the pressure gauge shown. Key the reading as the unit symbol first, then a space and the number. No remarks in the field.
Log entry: bar 1.95
